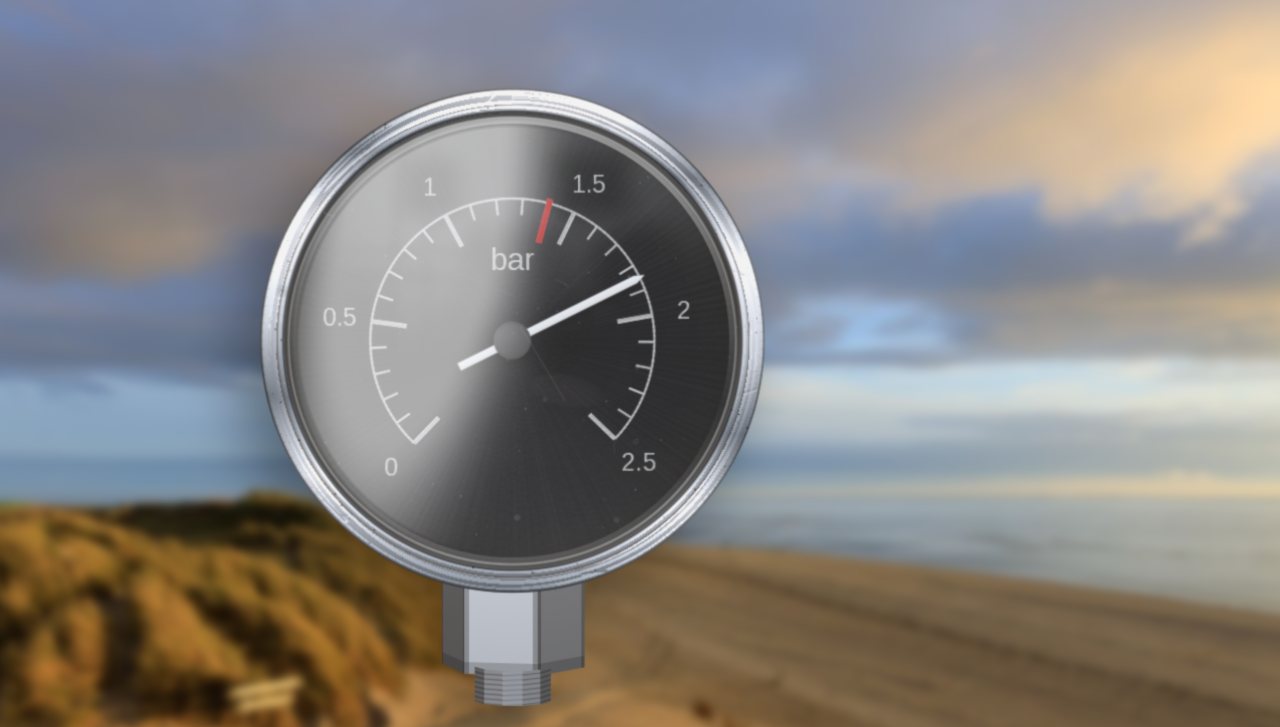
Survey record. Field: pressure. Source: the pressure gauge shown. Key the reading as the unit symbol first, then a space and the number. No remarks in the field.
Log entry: bar 1.85
